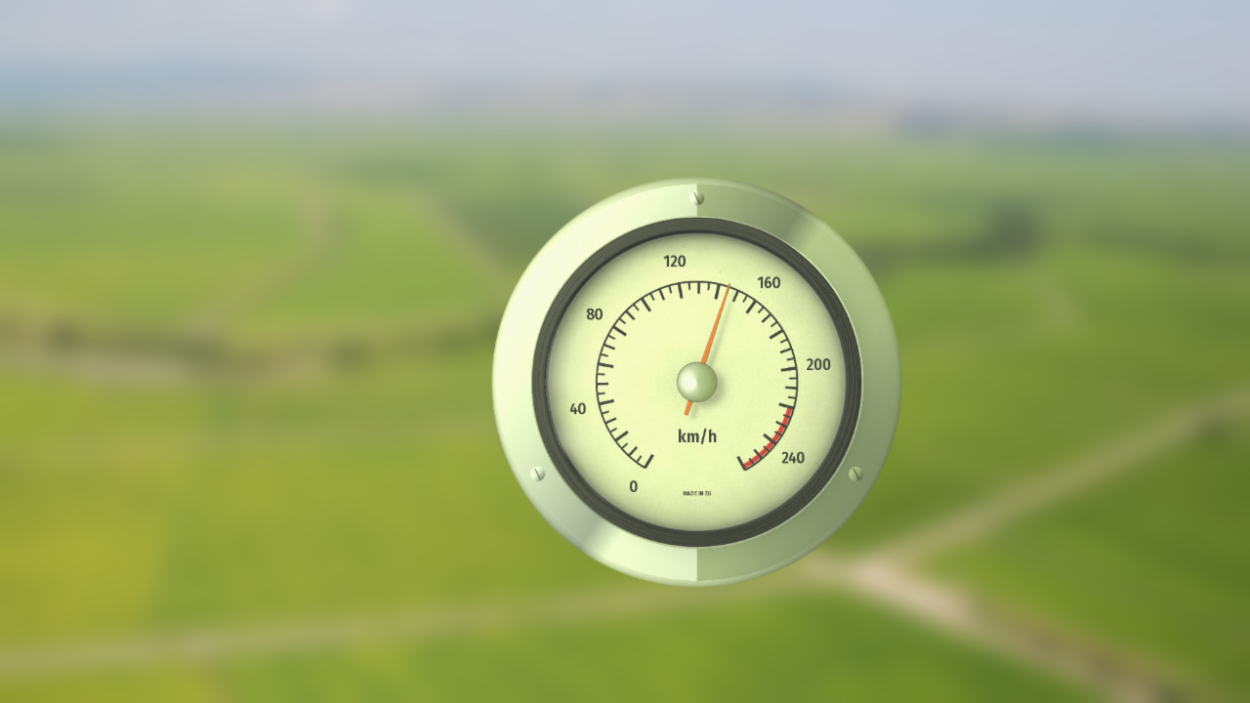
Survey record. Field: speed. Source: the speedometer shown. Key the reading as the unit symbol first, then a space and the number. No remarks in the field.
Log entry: km/h 145
